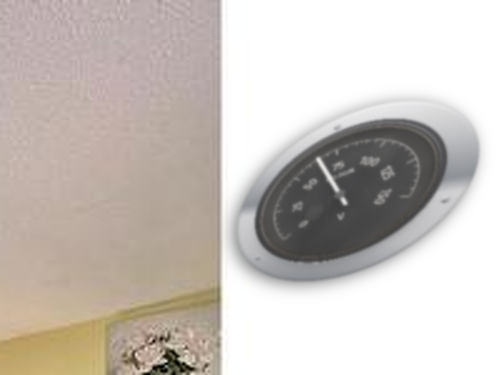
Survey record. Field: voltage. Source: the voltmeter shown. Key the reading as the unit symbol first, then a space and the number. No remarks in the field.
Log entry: V 65
